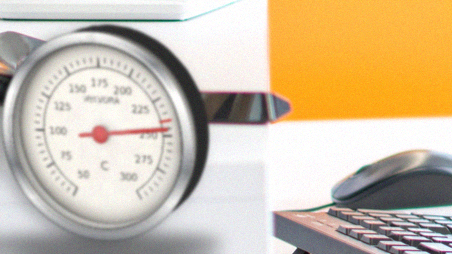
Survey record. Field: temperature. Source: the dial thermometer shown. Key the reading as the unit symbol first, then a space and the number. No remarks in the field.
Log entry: °C 245
